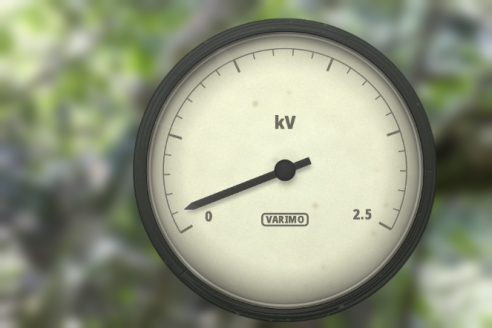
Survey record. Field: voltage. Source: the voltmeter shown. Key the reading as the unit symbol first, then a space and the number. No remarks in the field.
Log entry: kV 0.1
